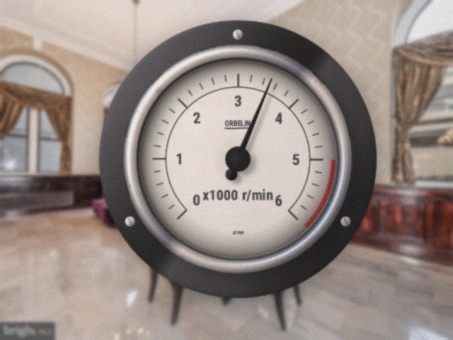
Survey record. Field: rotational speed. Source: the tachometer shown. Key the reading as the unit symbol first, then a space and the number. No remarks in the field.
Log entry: rpm 3500
